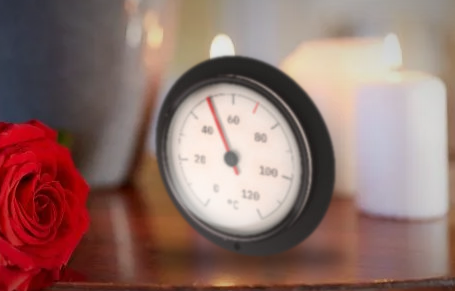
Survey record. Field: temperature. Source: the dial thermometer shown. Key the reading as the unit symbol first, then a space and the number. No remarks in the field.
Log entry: °C 50
